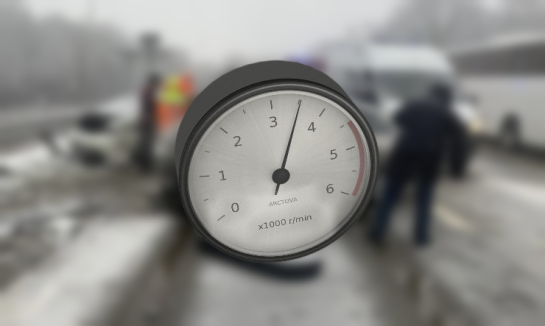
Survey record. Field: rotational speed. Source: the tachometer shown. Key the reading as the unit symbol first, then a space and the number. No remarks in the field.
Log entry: rpm 3500
